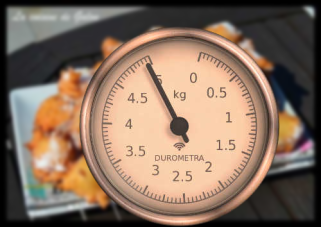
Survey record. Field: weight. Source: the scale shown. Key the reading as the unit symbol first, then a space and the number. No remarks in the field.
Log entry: kg 4.95
